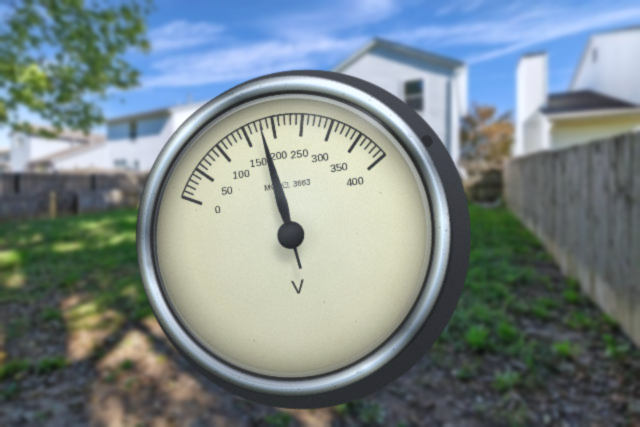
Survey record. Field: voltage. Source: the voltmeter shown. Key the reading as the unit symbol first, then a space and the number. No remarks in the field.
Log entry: V 180
